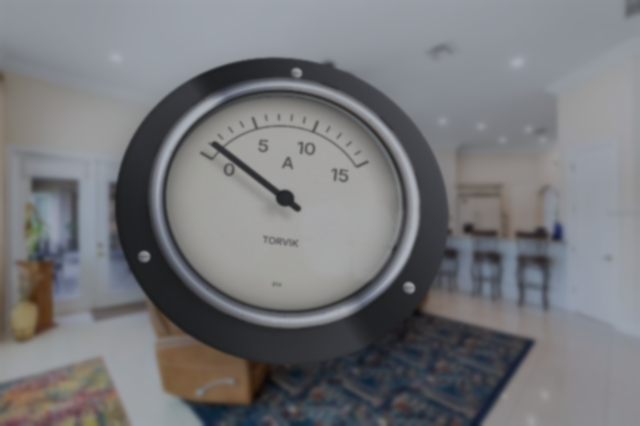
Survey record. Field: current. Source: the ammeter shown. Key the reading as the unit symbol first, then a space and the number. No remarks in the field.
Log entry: A 1
